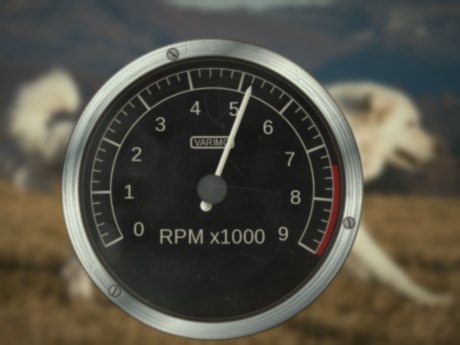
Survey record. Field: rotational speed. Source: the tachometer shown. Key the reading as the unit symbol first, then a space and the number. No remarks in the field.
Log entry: rpm 5200
